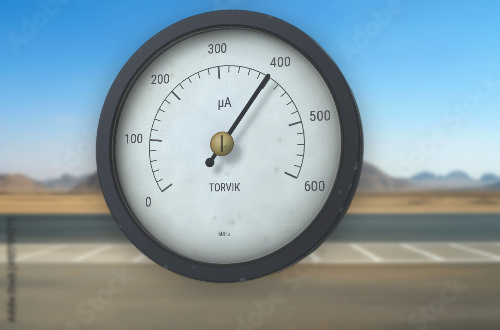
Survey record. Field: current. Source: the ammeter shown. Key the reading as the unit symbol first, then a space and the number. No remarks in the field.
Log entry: µA 400
